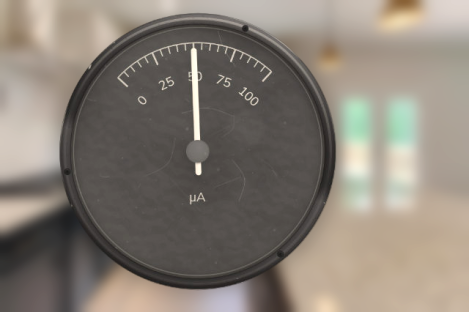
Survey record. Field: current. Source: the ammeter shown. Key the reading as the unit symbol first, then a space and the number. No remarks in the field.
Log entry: µA 50
